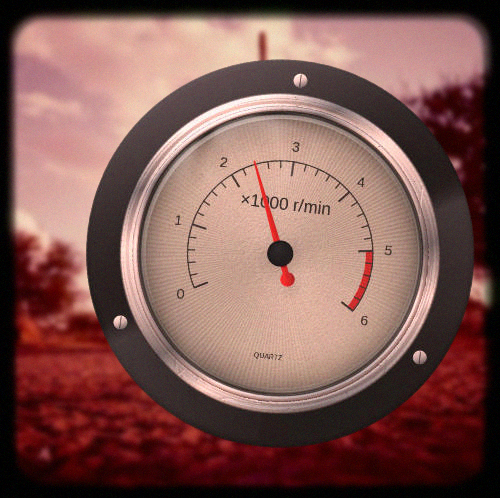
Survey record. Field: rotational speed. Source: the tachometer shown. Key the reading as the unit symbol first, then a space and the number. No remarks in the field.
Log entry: rpm 2400
